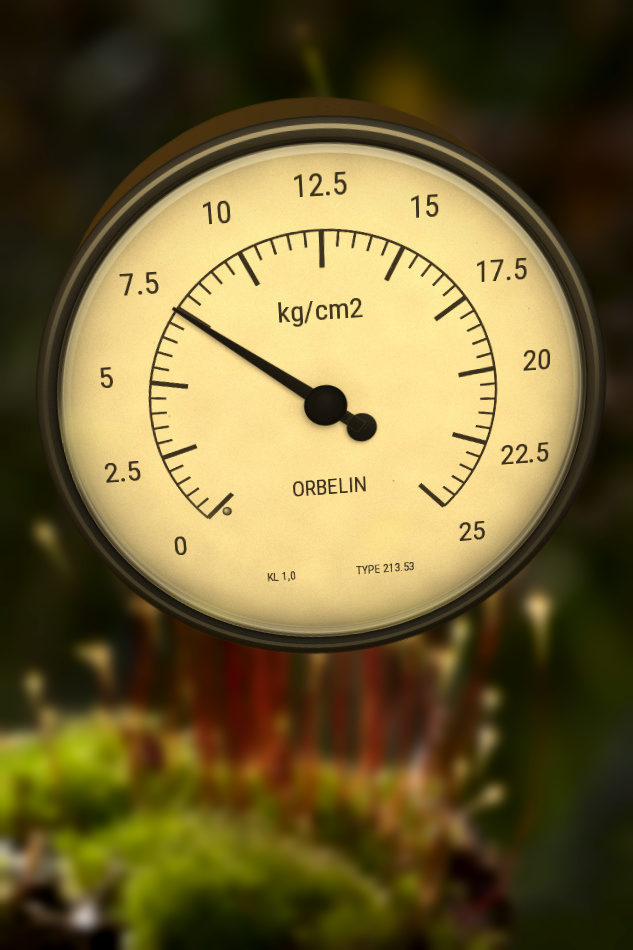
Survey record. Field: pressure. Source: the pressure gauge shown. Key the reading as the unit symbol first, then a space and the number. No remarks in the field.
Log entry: kg/cm² 7.5
